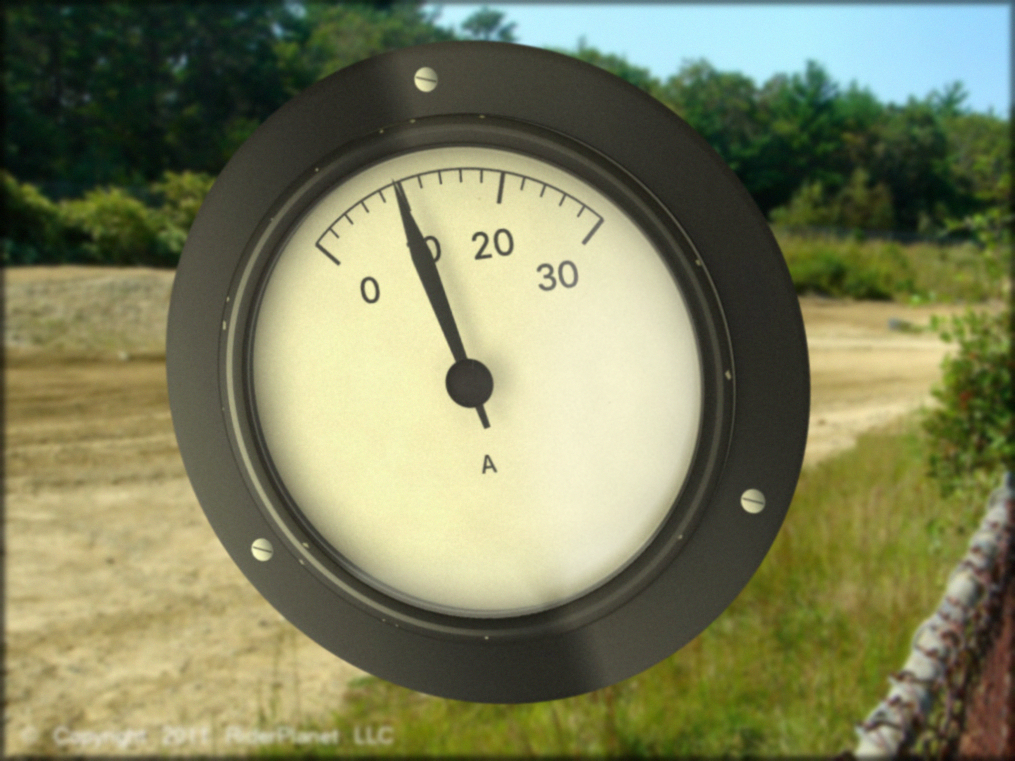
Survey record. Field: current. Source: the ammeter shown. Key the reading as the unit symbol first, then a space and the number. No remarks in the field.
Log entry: A 10
